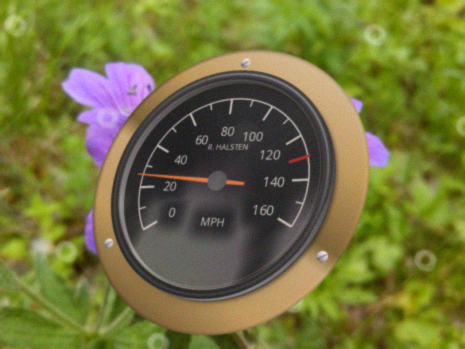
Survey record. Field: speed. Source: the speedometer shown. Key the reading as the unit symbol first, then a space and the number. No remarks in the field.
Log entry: mph 25
